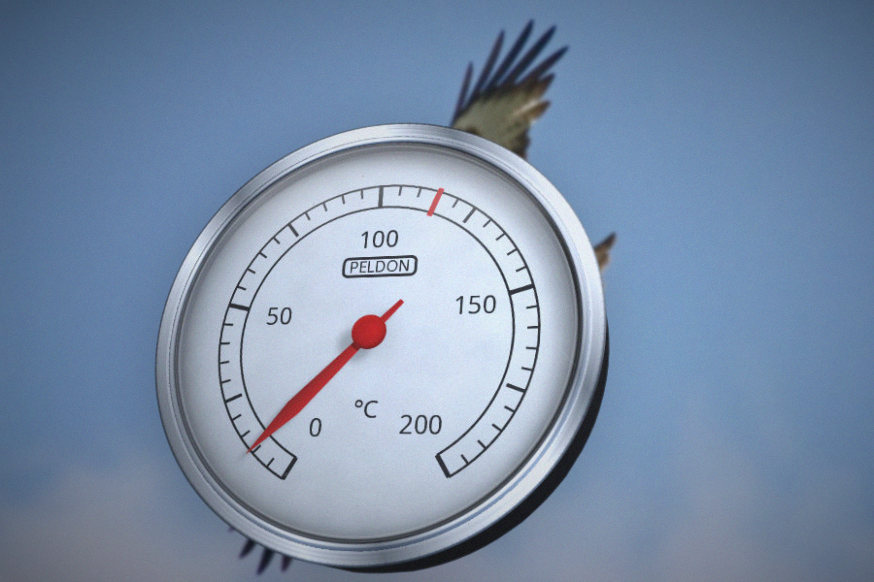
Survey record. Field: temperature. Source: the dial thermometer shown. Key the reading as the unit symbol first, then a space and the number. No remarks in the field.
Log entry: °C 10
